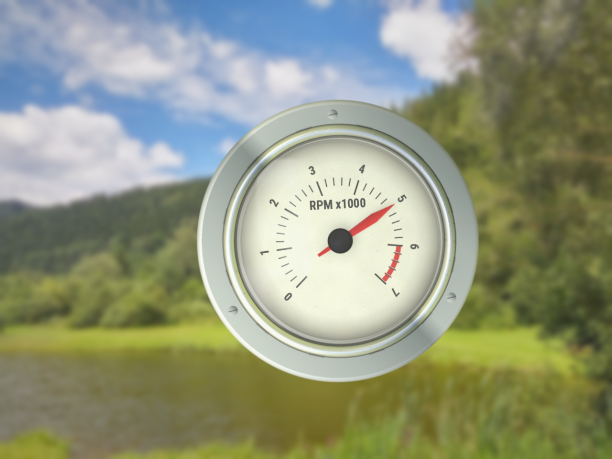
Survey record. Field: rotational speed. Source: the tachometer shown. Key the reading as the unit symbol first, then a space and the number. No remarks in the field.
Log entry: rpm 5000
